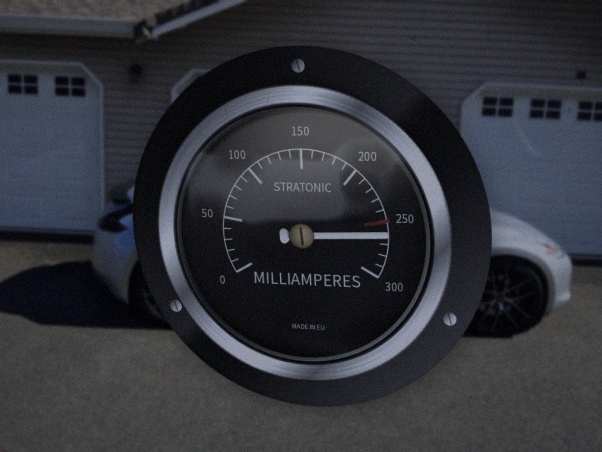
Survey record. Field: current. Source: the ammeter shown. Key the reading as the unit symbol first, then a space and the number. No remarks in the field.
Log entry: mA 260
